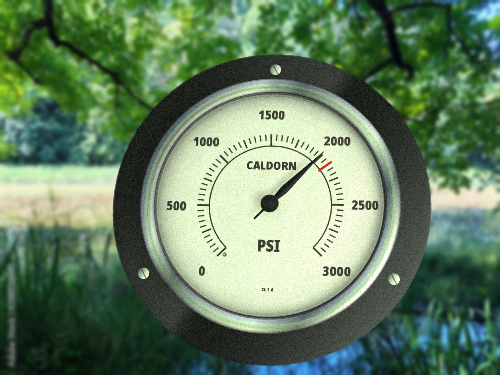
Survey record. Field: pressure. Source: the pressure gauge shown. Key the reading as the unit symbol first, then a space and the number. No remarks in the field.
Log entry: psi 2000
